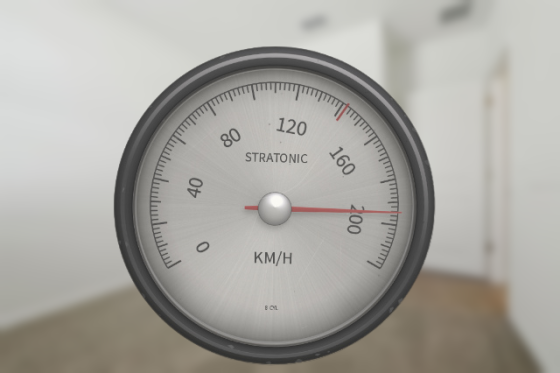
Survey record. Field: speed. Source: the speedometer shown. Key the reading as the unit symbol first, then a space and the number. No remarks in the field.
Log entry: km/h 194
